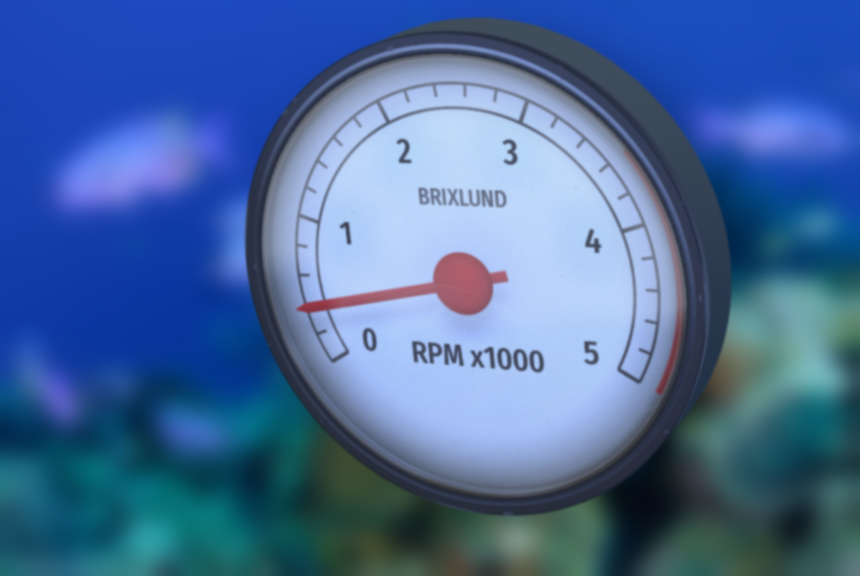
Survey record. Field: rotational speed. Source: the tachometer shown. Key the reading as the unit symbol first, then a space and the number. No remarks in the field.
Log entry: rpm 400
